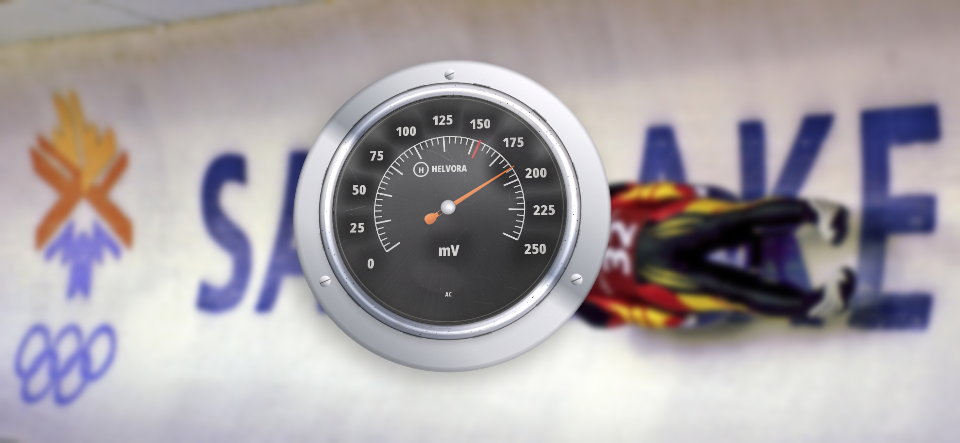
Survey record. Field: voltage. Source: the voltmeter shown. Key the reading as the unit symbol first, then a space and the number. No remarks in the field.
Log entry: mV 190
